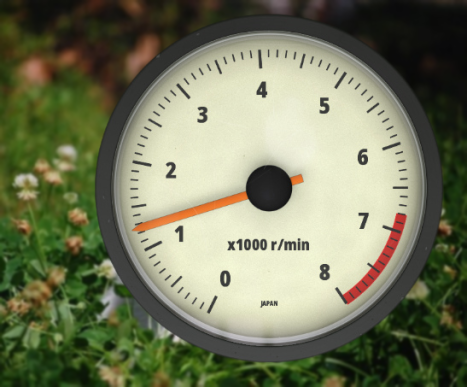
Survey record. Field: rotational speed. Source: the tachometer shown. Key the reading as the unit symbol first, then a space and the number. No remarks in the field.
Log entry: rpm 1250
